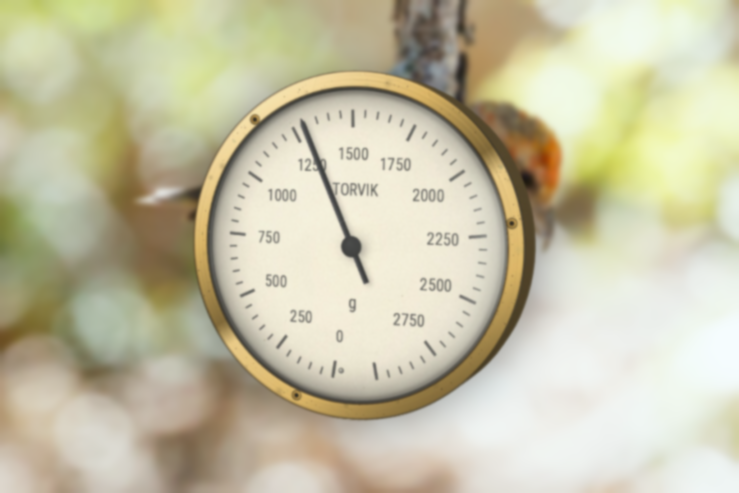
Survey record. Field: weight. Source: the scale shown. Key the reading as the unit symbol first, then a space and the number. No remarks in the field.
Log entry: g 1300
